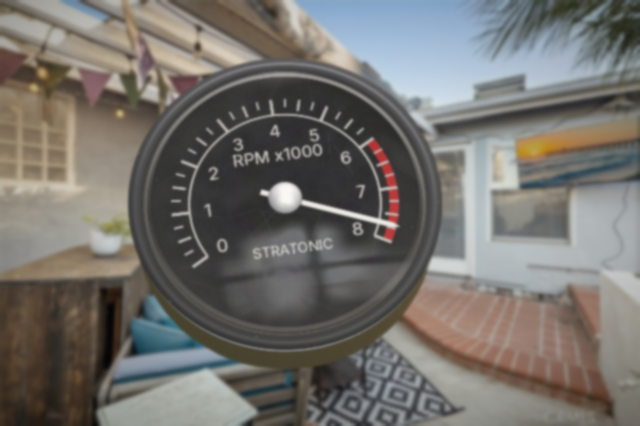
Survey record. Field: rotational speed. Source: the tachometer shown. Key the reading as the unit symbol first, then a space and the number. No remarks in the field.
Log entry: rpm 7750
